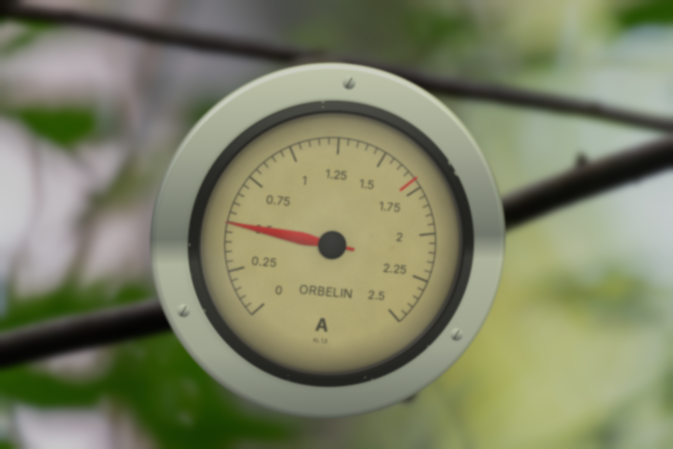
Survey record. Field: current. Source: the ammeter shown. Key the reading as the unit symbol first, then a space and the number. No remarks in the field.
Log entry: A 0.5
